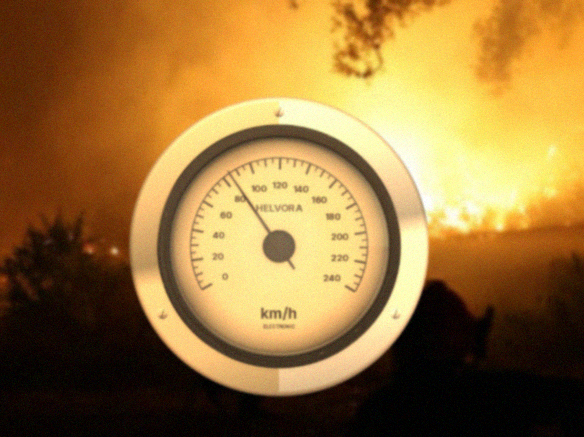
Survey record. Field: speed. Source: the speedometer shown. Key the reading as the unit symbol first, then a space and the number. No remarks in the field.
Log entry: km/h 85
